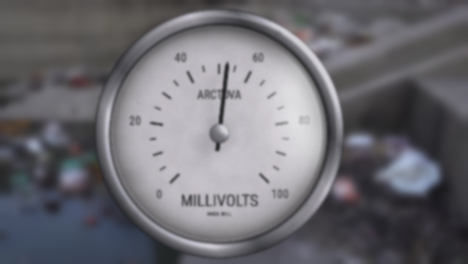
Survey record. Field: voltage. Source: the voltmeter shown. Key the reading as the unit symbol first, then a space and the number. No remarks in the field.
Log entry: mV 52.5
